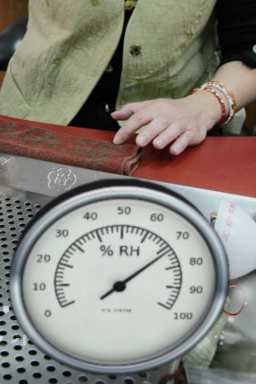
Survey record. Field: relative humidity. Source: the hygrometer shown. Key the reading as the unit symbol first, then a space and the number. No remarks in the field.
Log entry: % 70
